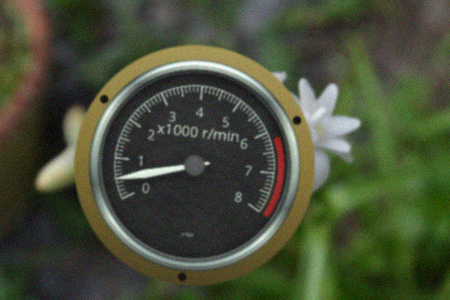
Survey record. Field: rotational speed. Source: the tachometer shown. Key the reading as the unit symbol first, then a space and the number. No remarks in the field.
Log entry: rpm 500
